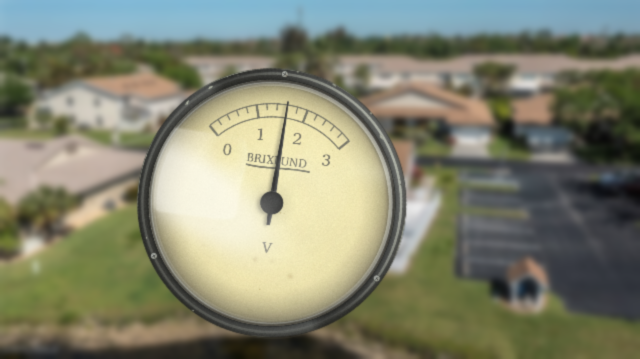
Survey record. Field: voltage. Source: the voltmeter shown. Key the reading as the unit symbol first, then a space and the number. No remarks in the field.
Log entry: V 1.6
